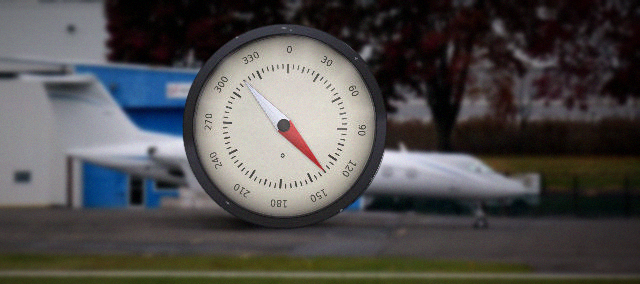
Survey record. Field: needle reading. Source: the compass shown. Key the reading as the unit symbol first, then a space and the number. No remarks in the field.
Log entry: ° 135
